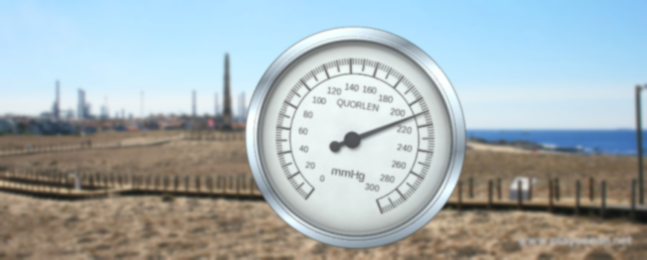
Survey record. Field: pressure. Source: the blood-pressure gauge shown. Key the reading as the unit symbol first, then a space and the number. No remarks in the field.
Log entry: mmHg 210
